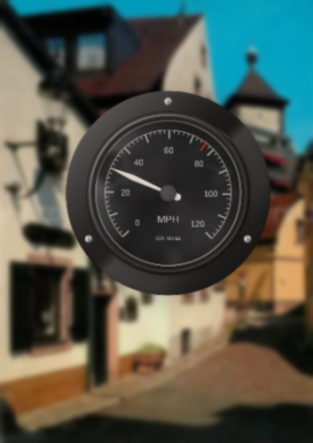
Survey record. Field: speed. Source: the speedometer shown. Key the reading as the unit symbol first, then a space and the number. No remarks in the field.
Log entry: mph 30
